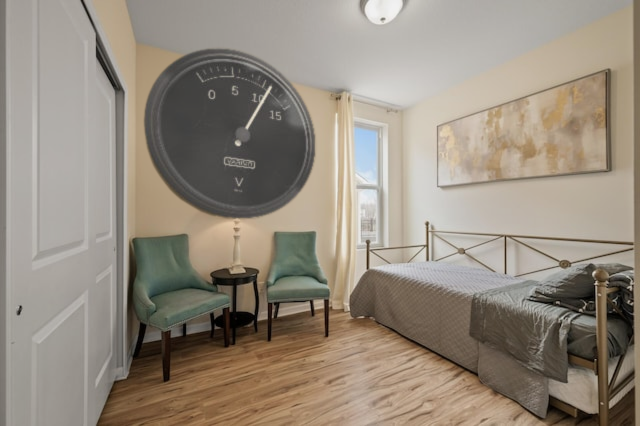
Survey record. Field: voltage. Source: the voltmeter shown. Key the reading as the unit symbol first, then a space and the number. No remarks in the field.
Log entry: V 11
